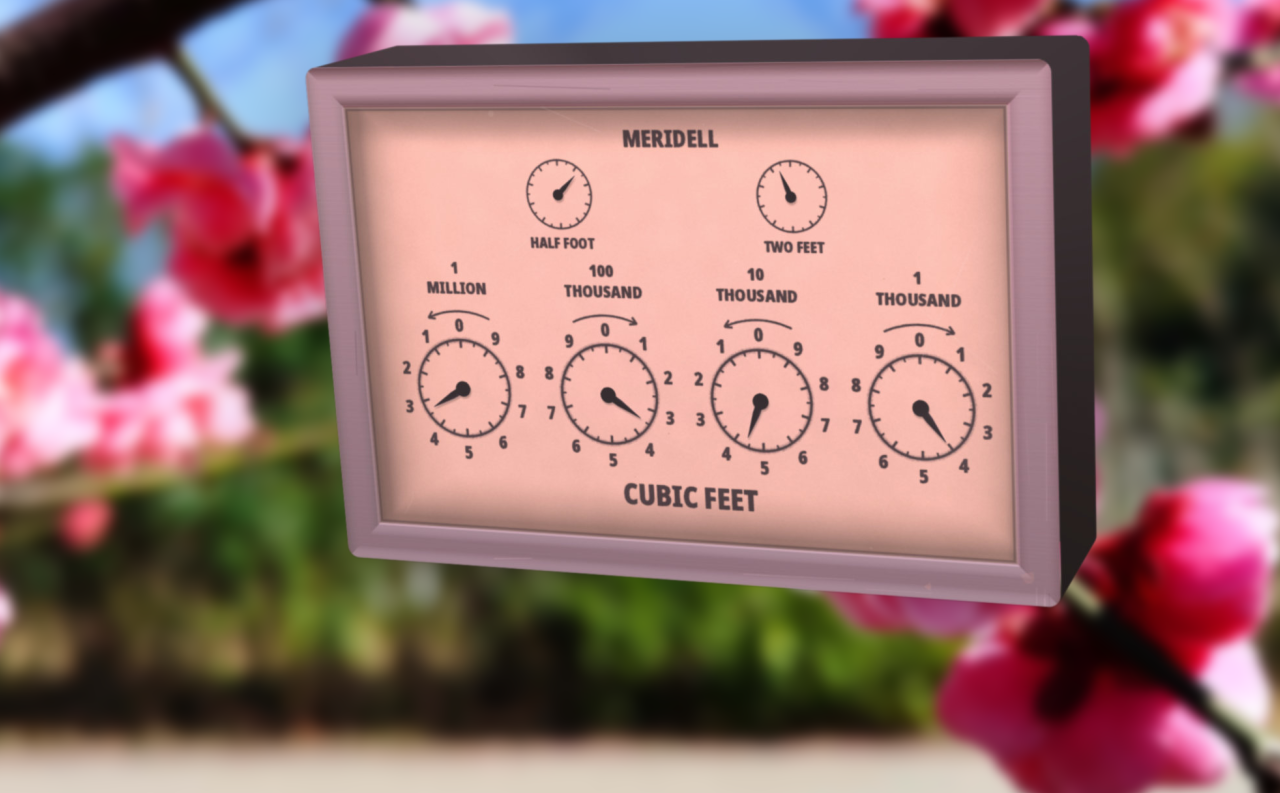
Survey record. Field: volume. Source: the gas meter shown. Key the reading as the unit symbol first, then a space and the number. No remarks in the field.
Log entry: ft³ 334400
